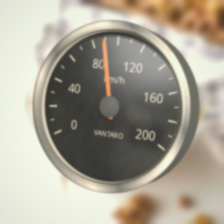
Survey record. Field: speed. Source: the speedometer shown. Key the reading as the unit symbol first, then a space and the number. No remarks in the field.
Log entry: km/h 90
